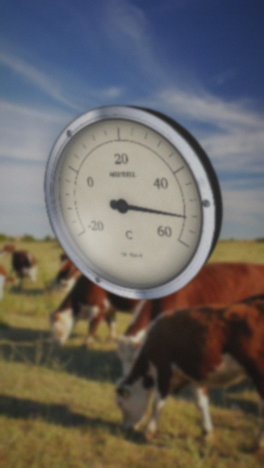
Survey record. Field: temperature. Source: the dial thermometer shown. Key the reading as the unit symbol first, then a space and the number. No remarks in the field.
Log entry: °C 52
